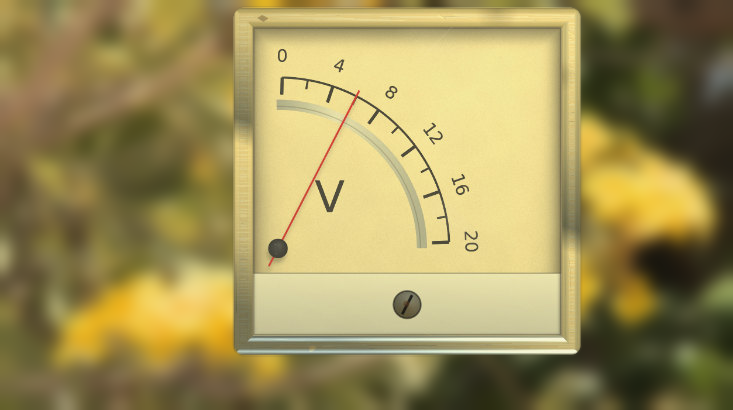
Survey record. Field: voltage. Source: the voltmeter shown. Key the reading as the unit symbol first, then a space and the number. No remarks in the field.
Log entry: V 6
